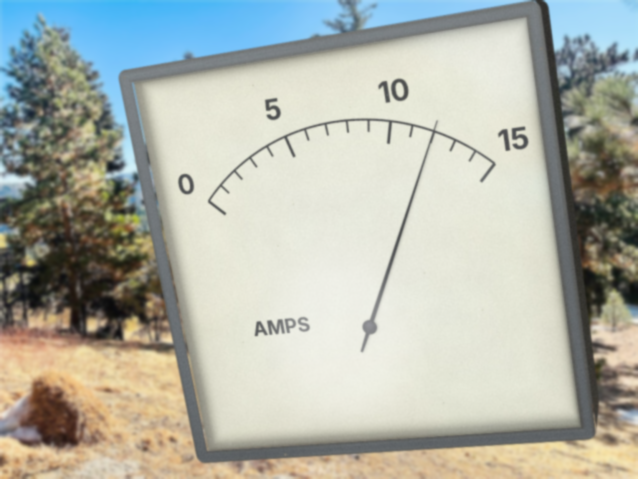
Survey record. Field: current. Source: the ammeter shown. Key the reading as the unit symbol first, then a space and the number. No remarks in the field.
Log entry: A 12
